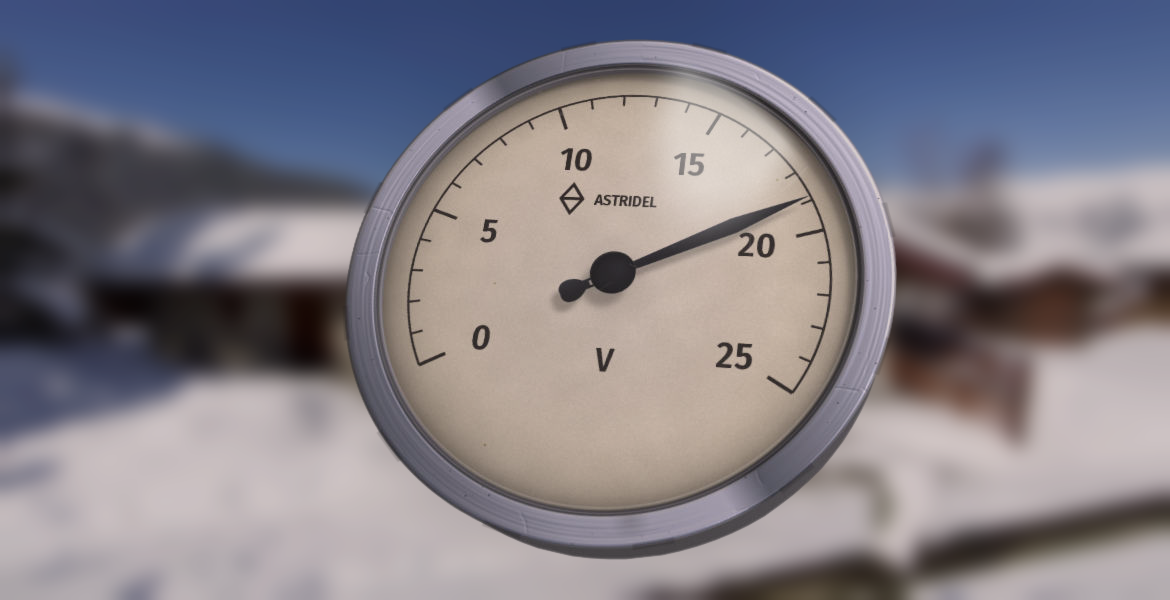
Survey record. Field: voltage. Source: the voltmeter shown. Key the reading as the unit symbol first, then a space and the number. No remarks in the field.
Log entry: V 19
